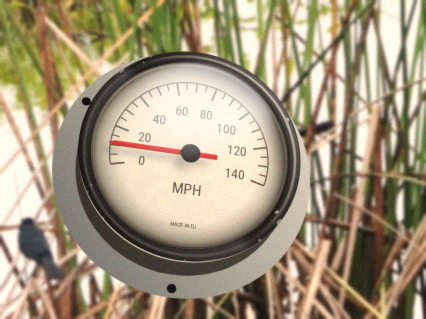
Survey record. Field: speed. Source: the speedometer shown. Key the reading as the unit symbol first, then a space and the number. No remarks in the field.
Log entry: mph 10
